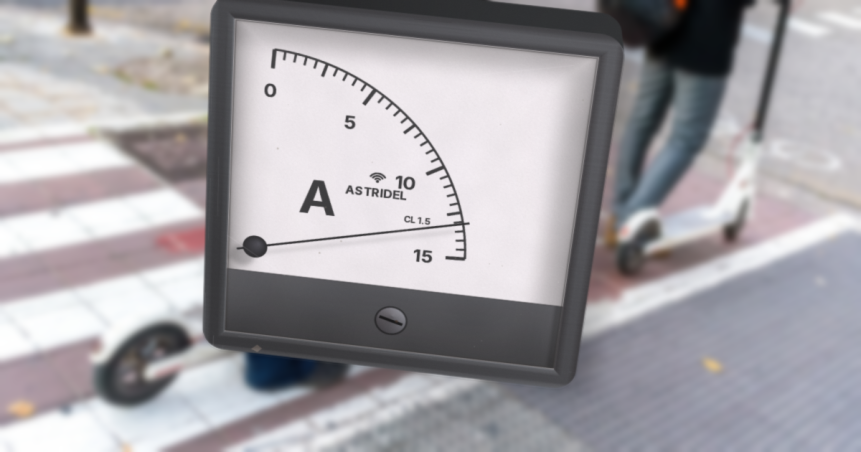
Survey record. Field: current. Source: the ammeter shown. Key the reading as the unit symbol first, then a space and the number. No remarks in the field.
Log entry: A 13
